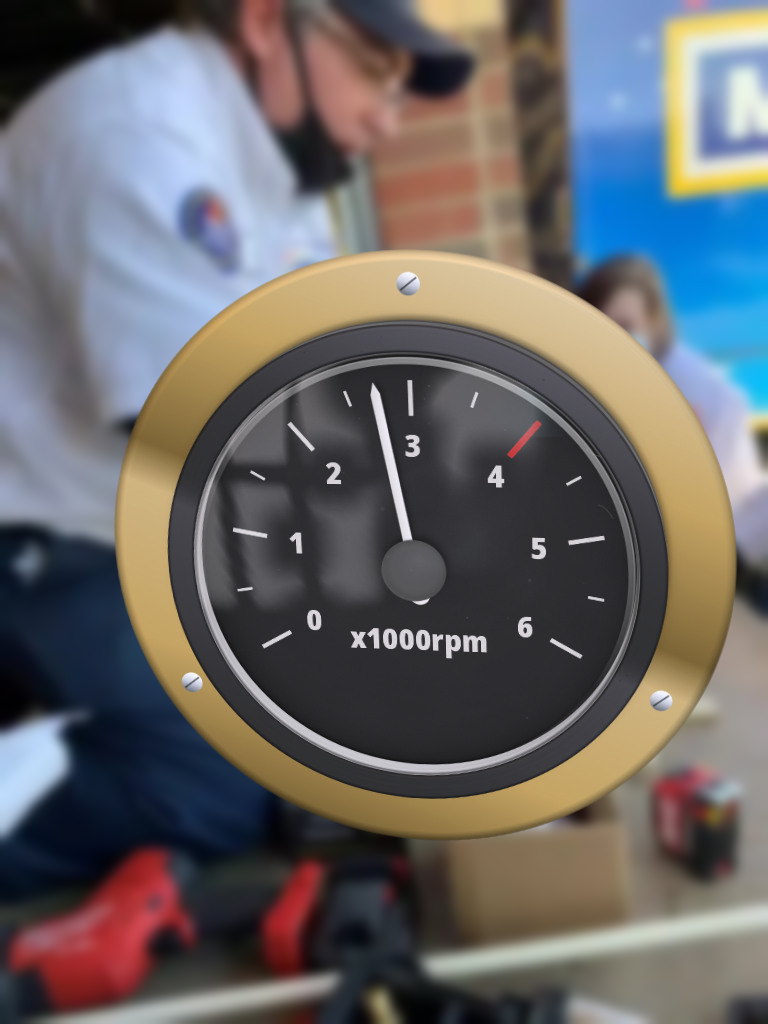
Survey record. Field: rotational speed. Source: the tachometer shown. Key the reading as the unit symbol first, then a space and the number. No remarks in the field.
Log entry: rpm 2750
